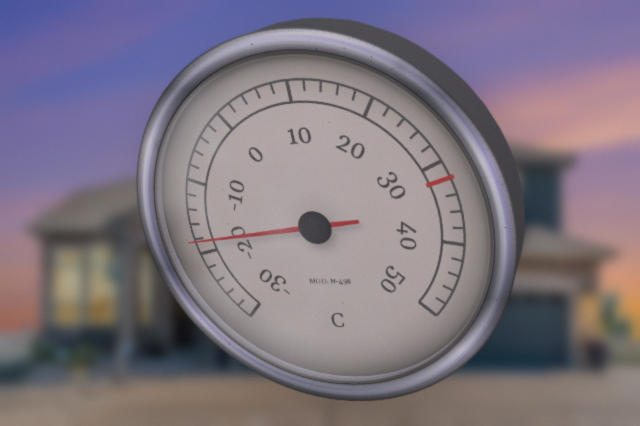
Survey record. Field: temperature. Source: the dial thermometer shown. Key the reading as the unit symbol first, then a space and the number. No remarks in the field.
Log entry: °C -18
